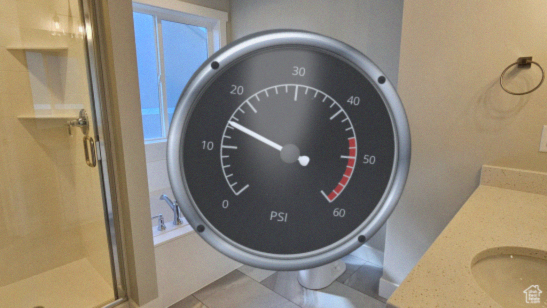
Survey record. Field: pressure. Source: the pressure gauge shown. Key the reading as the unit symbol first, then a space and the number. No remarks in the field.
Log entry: psi 15
